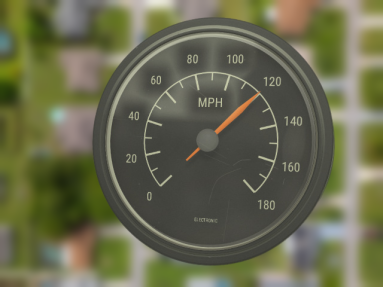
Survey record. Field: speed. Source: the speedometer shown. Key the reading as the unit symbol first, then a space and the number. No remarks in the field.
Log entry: mph 120
